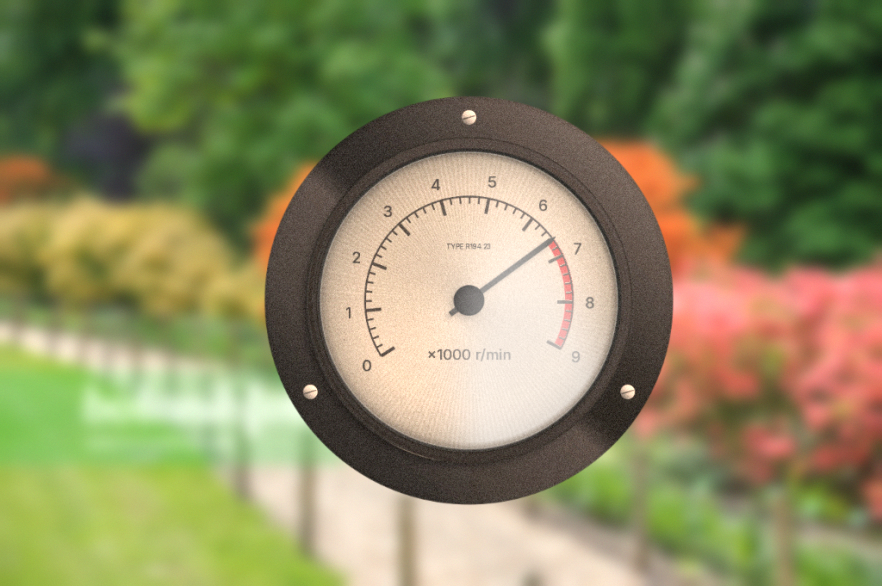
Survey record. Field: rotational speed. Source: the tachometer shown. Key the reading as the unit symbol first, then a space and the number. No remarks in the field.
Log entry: rpm 6600
